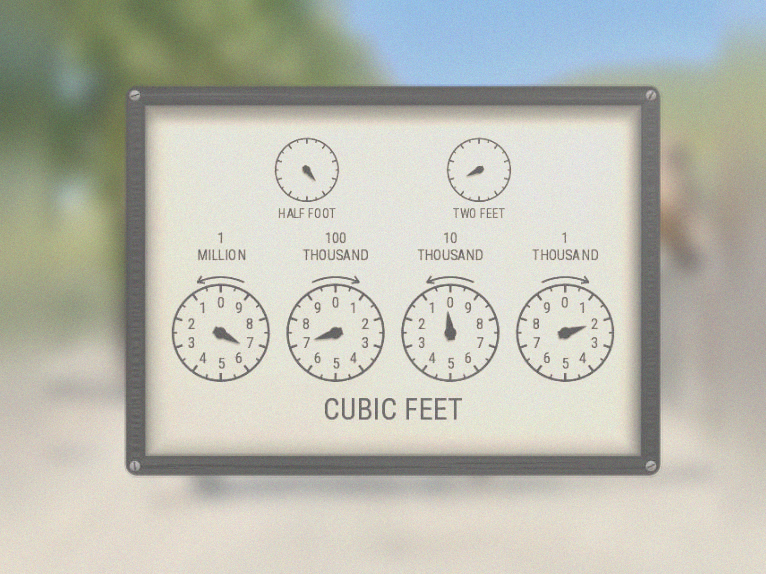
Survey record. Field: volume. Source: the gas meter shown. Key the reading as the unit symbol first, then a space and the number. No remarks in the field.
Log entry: ft³ 670200
